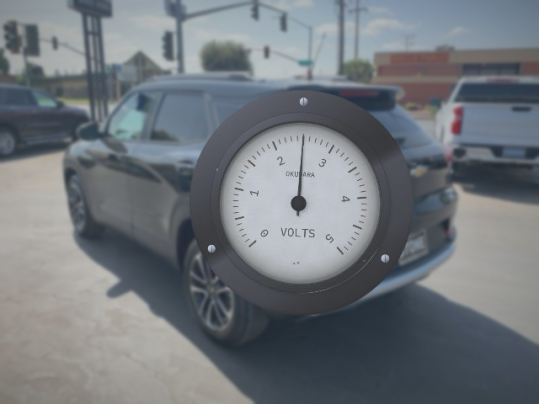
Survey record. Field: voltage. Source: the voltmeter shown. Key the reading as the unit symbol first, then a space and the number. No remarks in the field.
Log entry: V 2.5
